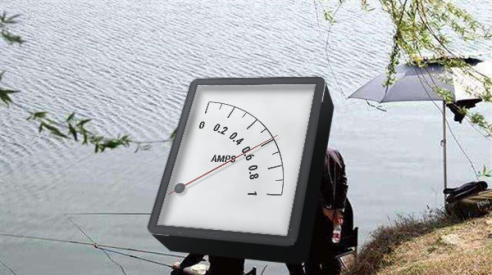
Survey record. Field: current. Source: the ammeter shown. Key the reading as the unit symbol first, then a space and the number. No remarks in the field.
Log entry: A 0.6
